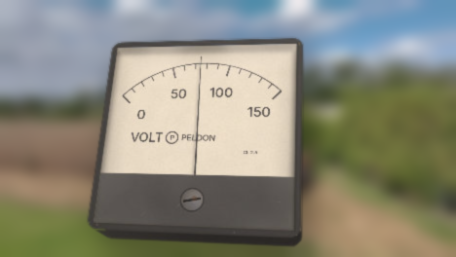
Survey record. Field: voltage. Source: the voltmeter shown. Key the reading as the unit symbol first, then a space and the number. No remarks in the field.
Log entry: V 75
